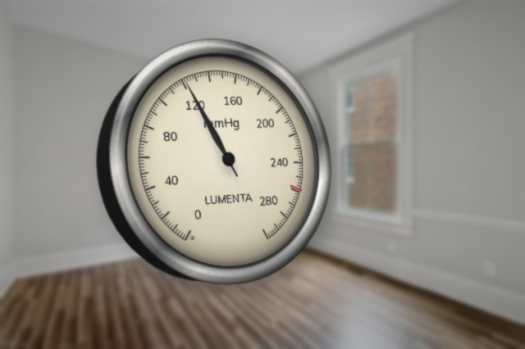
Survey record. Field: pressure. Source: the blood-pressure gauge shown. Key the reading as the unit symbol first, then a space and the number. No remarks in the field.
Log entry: mmHg 120
